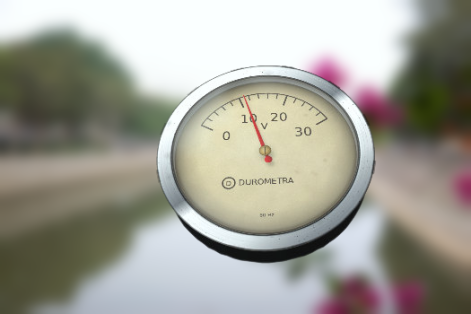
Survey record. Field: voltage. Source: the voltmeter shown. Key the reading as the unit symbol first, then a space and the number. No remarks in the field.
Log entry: V 11
